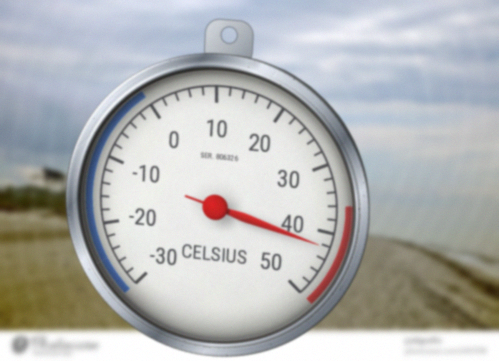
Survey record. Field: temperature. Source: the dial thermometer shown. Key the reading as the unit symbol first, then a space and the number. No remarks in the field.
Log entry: °C 42
